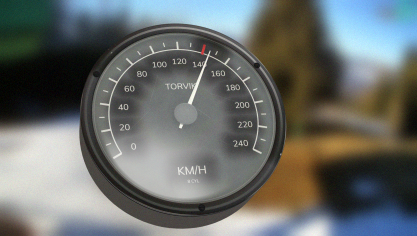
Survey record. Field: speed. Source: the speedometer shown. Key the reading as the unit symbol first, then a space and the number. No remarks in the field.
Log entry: km/h 145
